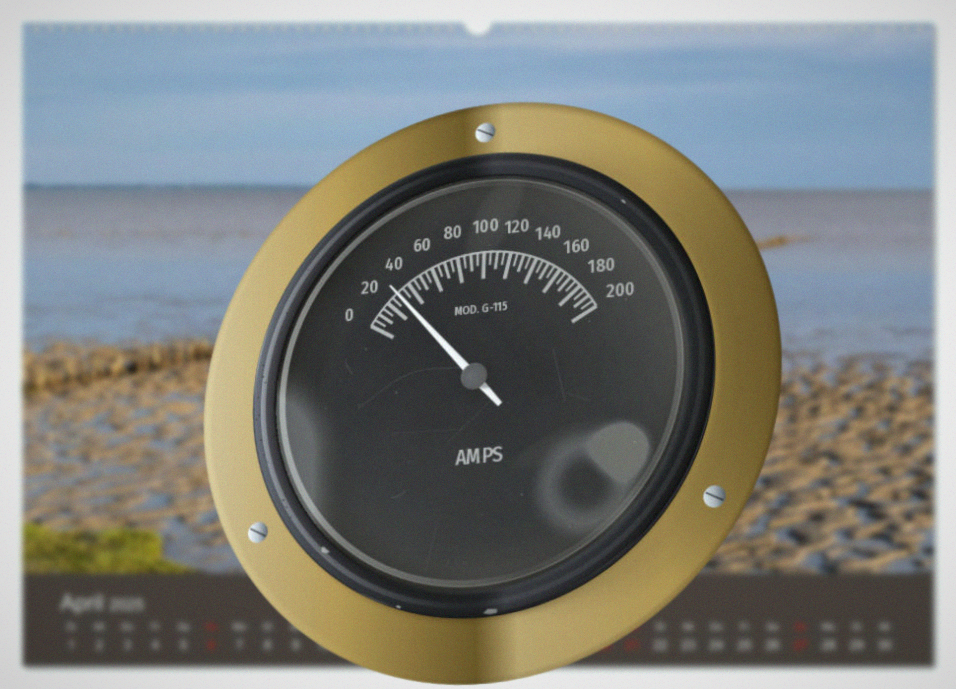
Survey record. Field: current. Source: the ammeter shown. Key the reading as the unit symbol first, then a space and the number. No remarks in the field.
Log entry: A 30
